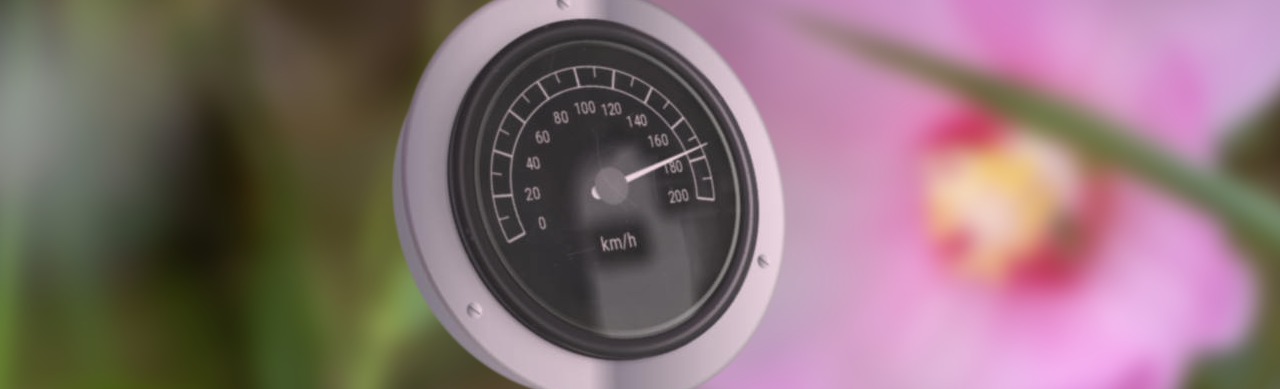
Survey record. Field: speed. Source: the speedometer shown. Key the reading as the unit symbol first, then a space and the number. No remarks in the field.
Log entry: km/h 175
